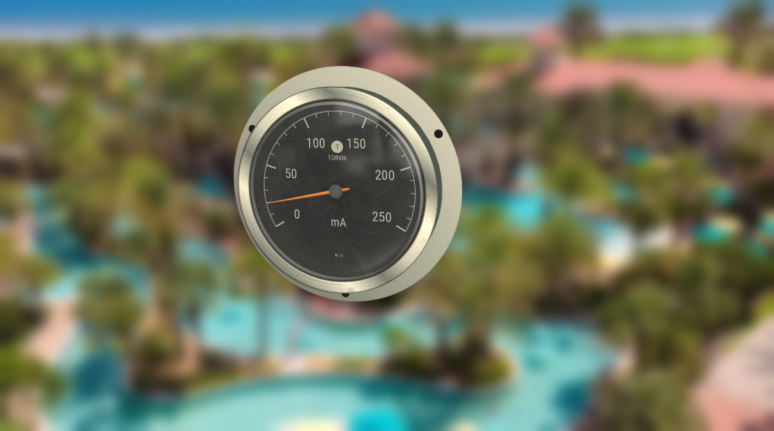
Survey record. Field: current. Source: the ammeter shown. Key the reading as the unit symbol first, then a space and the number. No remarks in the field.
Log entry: mA 20
